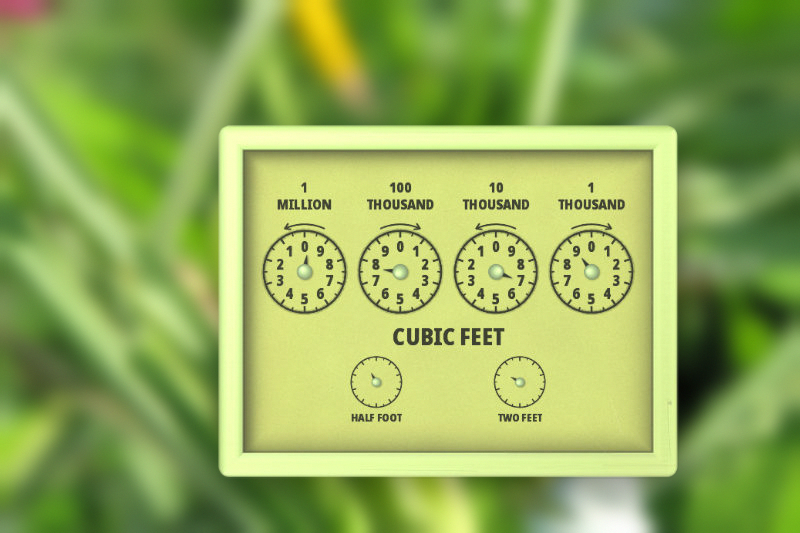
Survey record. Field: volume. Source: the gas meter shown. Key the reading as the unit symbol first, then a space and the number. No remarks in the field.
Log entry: ft³ 976900
